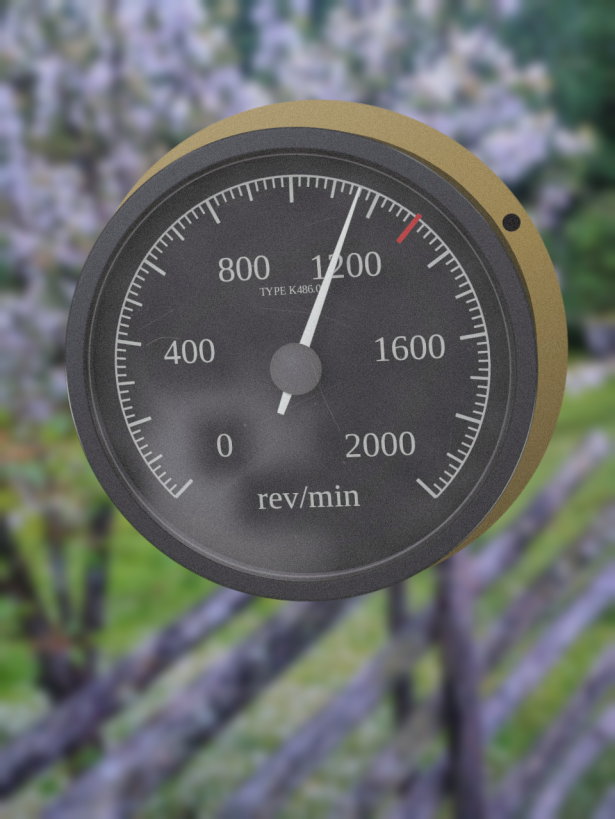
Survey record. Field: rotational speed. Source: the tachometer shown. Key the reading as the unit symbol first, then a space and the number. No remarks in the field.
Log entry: rpm 1160
